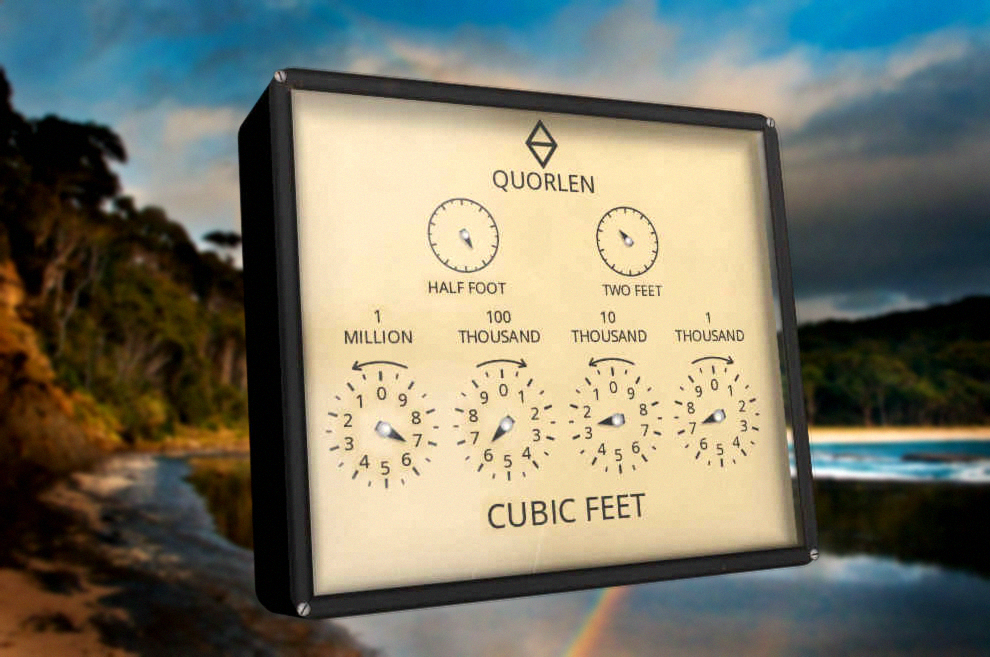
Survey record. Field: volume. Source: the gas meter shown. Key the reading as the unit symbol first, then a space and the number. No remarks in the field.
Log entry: ft³ 662700
